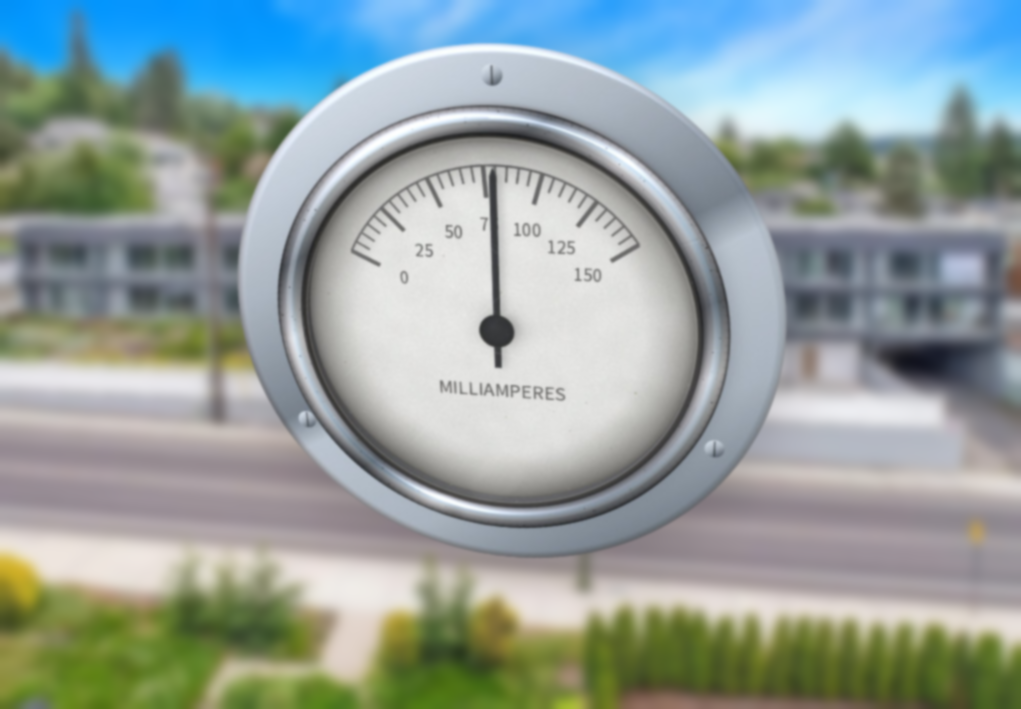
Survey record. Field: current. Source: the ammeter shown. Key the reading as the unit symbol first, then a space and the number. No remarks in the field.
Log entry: mA 80
